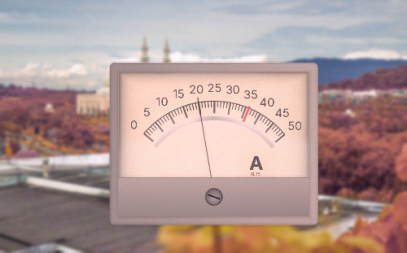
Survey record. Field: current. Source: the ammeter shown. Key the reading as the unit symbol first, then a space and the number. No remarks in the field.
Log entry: A 20
